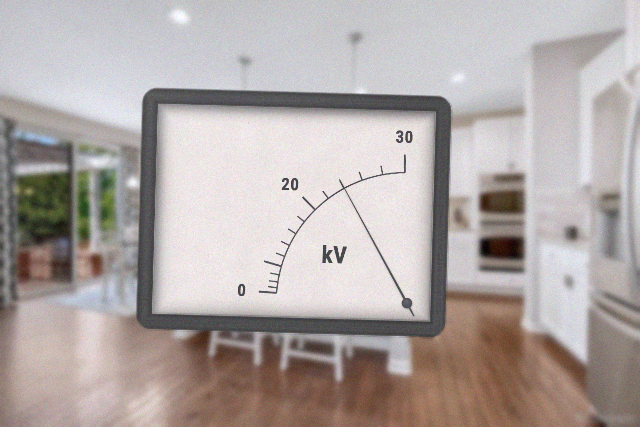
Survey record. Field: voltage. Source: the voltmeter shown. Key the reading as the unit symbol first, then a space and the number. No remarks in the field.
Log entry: kV 24
